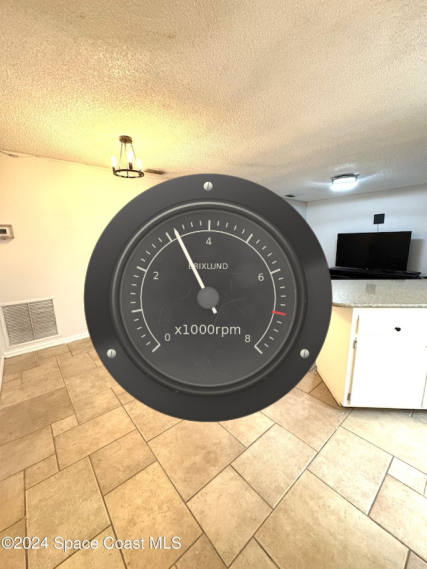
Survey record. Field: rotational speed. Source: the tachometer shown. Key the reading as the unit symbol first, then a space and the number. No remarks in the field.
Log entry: rpm 3200
